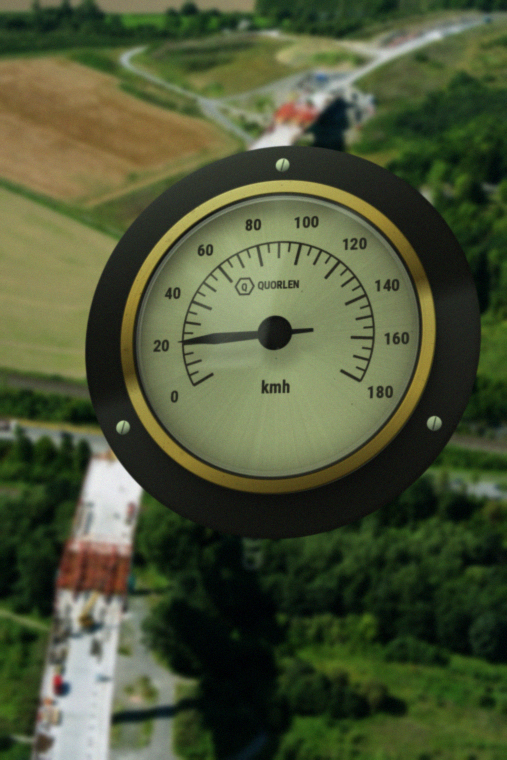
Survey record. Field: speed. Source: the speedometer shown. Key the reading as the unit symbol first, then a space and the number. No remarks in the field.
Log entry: km/h 20
